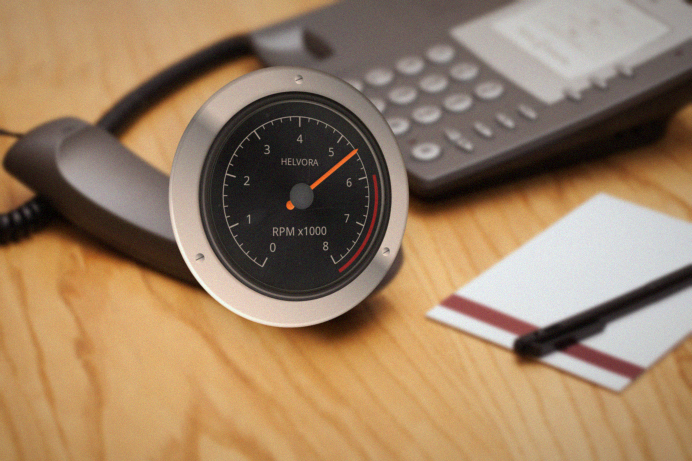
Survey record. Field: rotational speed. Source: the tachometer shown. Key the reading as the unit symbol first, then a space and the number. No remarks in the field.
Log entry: rpm 5400
